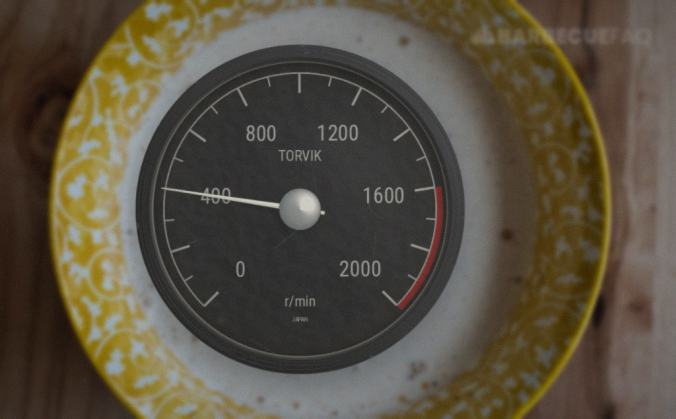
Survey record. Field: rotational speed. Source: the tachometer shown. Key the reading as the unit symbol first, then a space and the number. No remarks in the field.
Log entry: rpm 400
